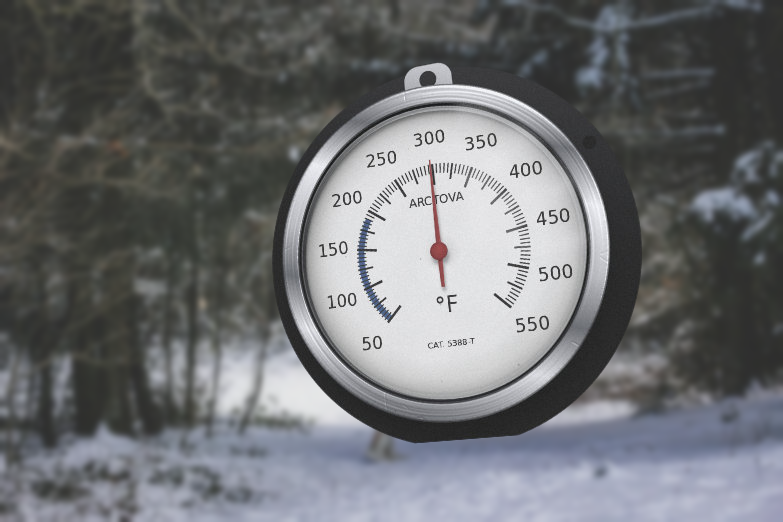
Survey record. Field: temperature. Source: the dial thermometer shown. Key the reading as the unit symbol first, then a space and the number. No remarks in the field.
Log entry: °F 300
